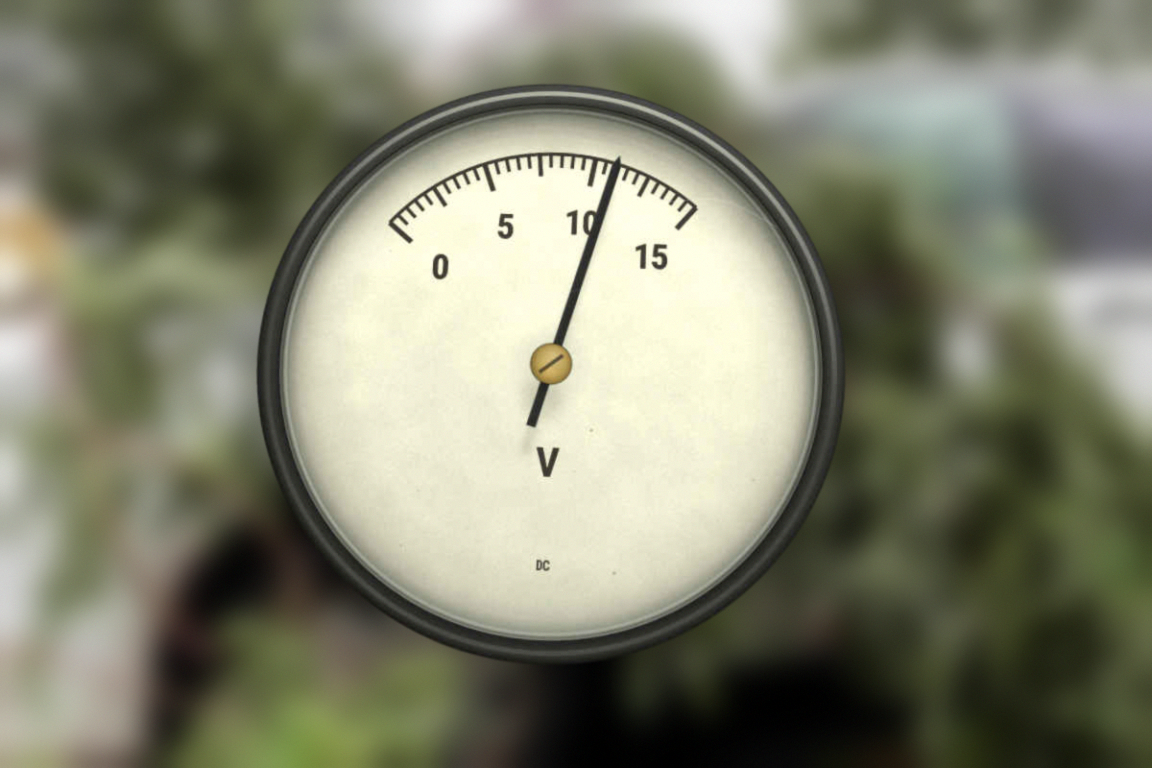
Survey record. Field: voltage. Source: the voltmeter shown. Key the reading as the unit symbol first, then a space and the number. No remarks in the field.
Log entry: V 11
